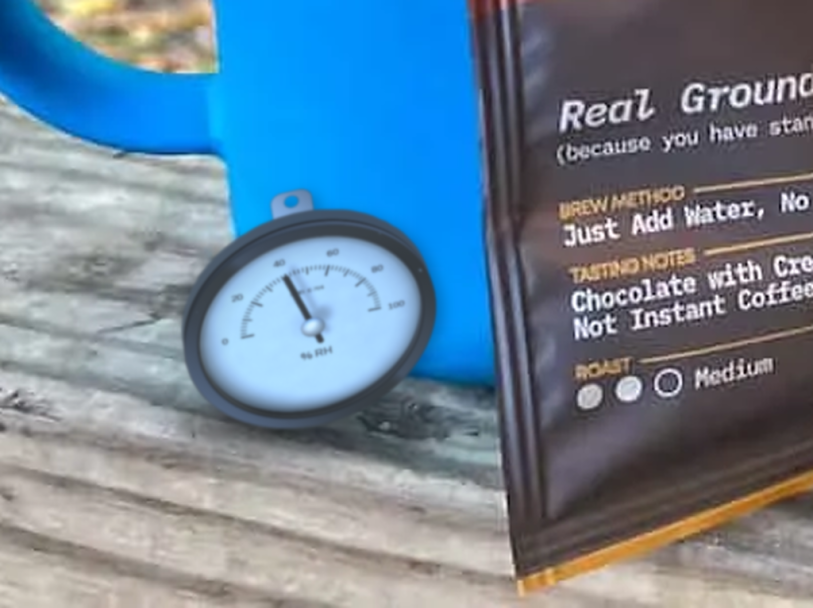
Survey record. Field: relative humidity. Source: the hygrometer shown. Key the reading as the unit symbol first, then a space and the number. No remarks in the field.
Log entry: % 40
